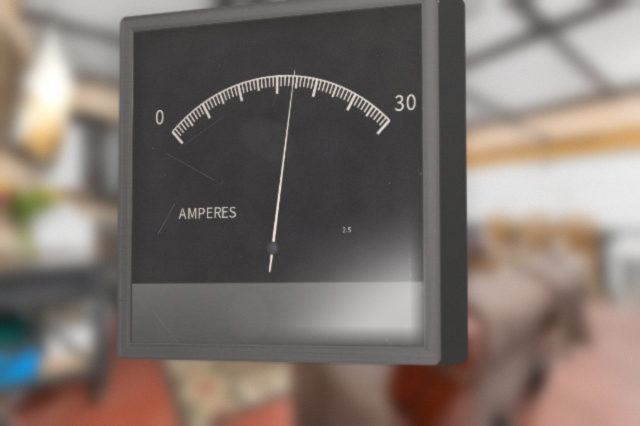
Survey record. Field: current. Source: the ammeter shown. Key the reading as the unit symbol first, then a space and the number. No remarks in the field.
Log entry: A 17.5
